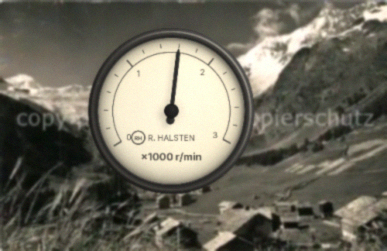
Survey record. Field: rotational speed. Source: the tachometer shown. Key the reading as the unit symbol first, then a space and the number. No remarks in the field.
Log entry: rpm 1600
